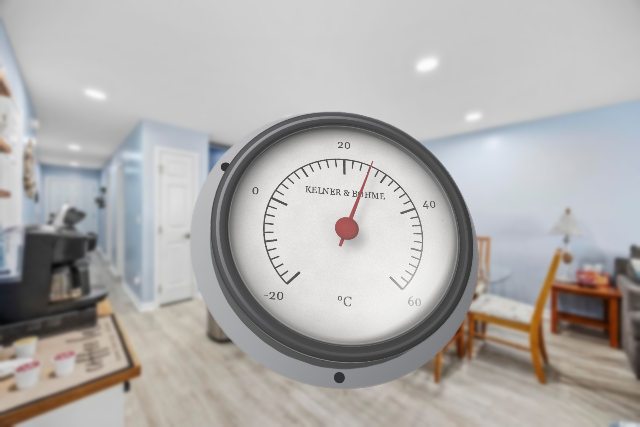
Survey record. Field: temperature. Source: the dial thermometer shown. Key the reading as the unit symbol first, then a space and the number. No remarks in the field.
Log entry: °C 26
